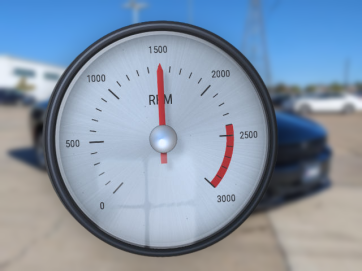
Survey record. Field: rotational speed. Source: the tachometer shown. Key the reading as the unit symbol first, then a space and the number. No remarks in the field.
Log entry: rpm 1500
